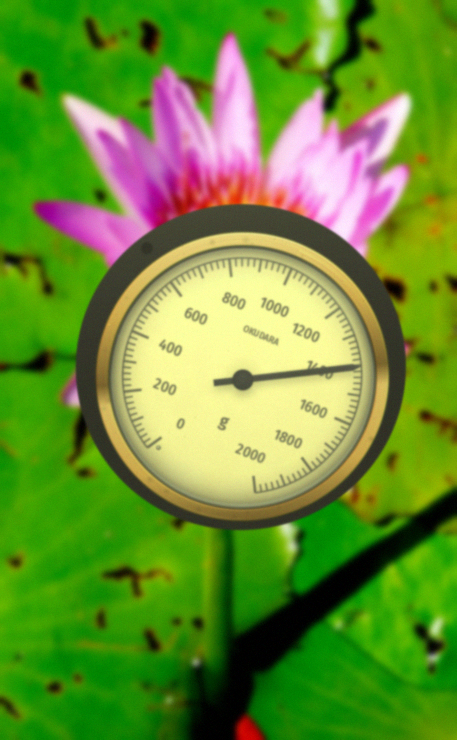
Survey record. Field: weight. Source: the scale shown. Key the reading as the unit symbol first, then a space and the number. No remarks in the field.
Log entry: g 1400
